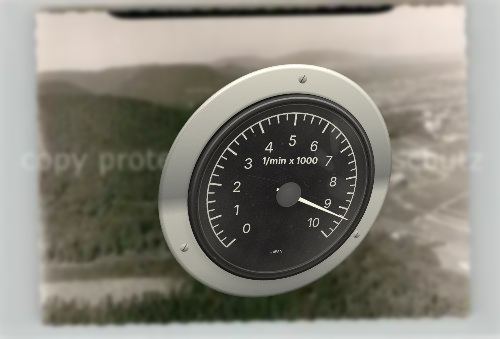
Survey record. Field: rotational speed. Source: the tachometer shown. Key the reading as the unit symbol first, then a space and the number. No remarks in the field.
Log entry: rpm 9250
